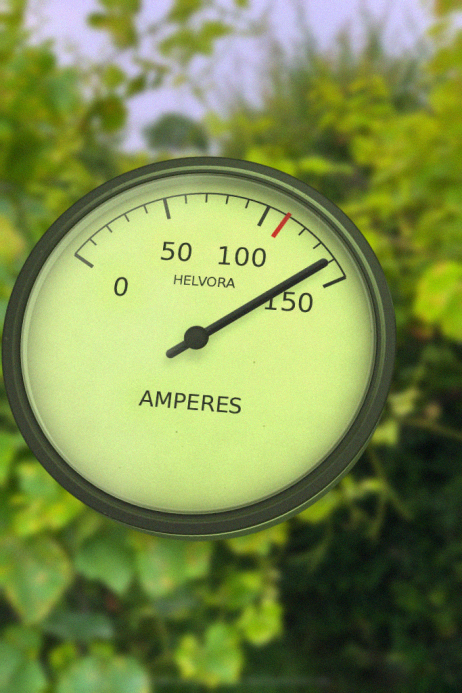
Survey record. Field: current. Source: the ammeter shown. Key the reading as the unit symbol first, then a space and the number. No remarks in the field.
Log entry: A 140
